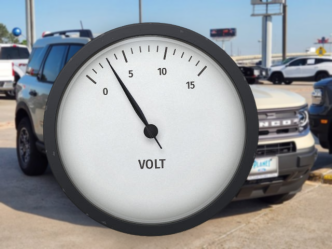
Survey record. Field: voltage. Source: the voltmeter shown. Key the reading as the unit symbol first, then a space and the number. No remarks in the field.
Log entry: V 3
